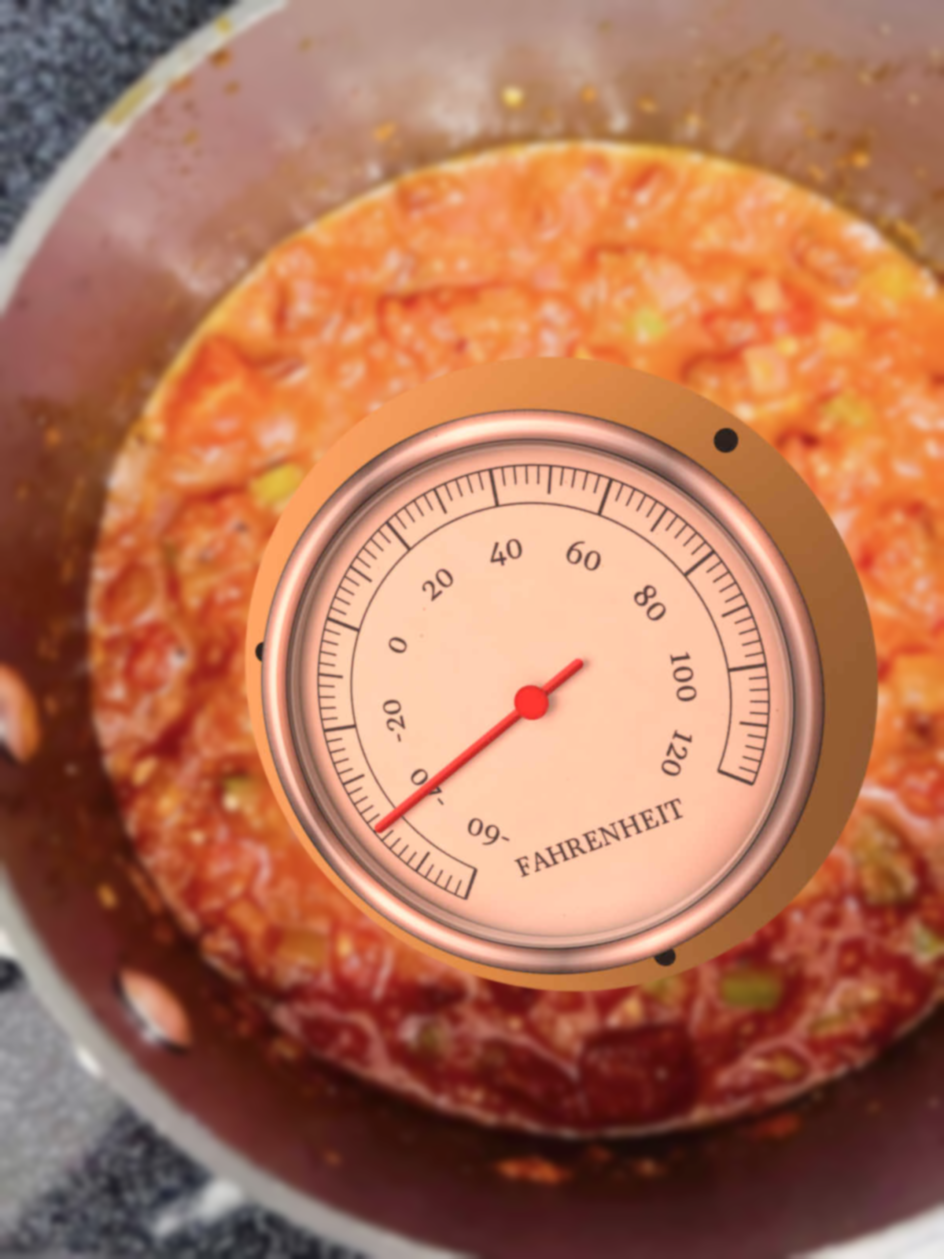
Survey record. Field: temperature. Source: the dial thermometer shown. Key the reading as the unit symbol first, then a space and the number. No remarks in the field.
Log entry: °F -40
